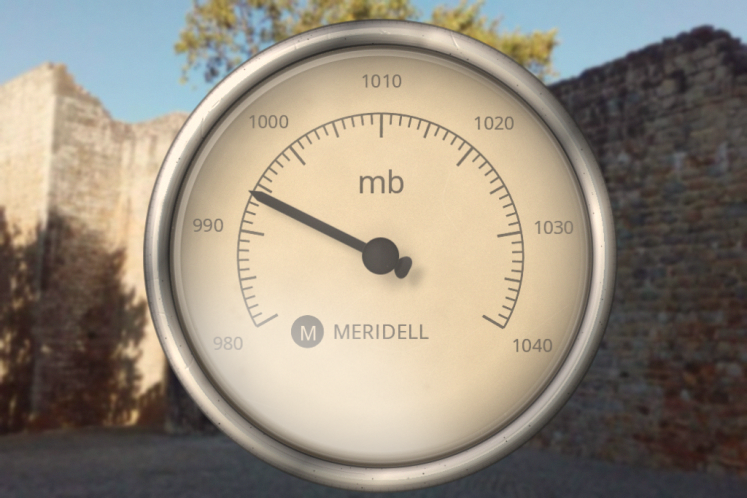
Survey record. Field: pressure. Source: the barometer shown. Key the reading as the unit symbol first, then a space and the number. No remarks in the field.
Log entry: mbar 994
